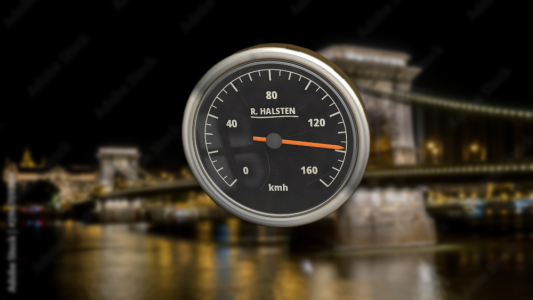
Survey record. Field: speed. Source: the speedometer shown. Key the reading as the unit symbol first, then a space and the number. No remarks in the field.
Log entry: km/h 137.5
